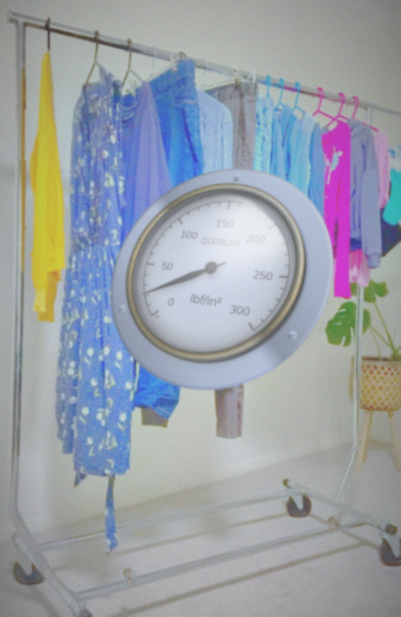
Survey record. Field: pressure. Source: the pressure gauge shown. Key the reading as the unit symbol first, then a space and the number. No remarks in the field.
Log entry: psi 20
